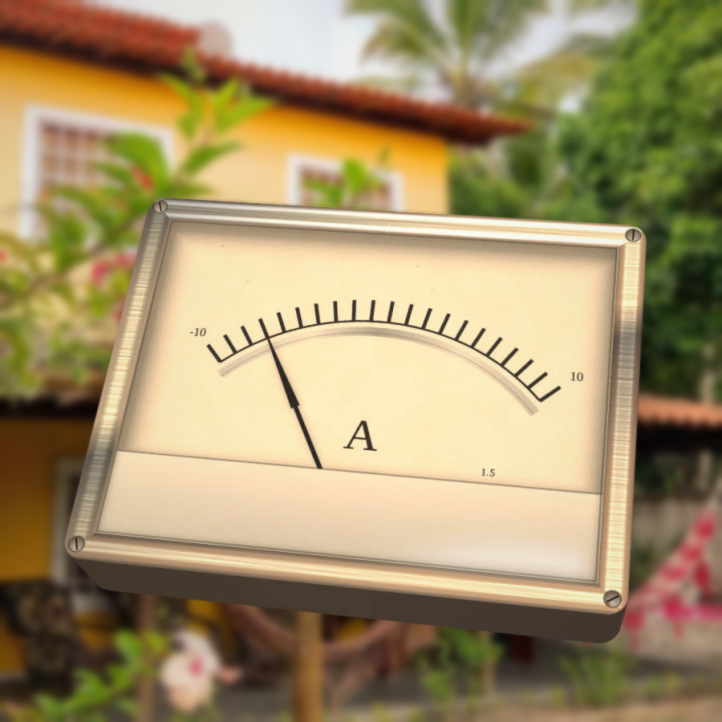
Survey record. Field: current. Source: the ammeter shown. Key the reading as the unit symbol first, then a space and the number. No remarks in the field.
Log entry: A -7
